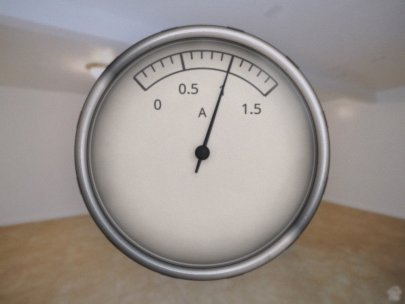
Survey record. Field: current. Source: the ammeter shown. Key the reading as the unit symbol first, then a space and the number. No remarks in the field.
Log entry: A 1
